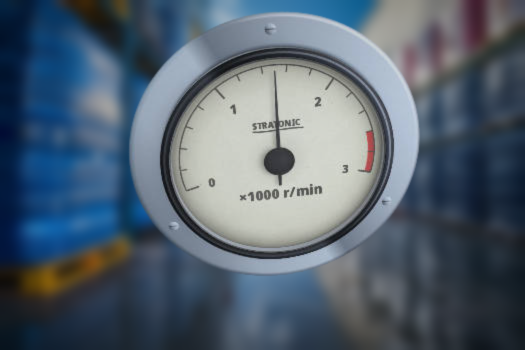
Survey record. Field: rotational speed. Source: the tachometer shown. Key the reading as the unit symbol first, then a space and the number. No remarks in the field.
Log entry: rpm 1500
